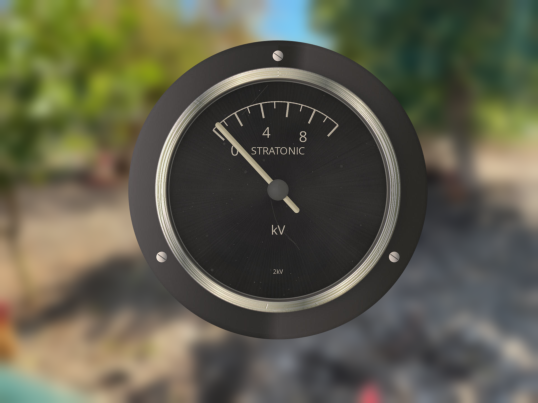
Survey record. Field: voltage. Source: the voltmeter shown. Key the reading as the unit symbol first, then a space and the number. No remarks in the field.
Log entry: kV 0.5
